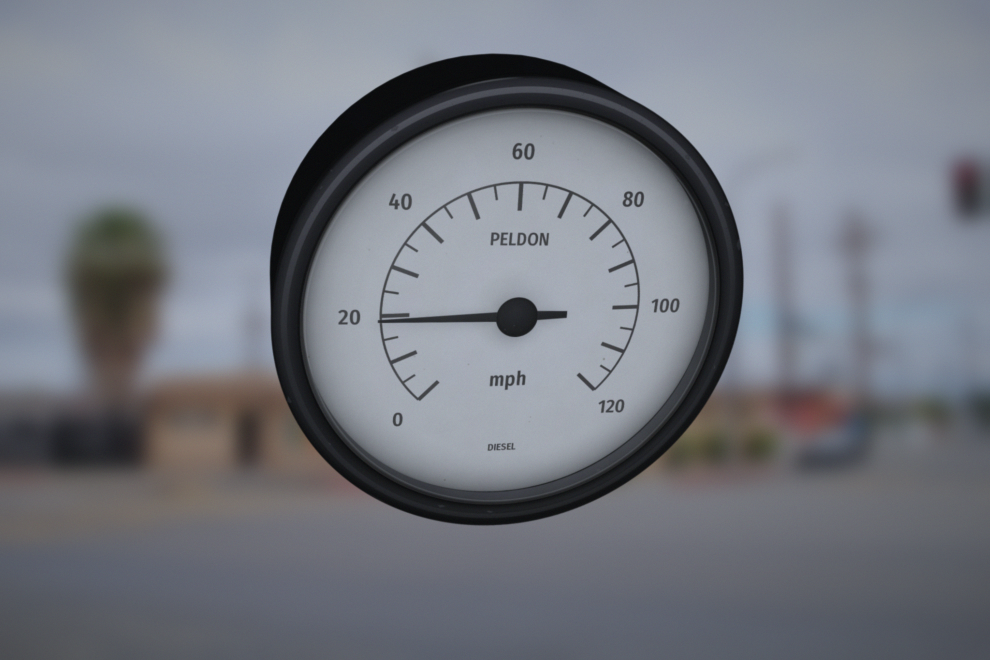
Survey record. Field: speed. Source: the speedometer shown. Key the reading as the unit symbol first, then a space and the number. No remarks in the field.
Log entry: mph 20
